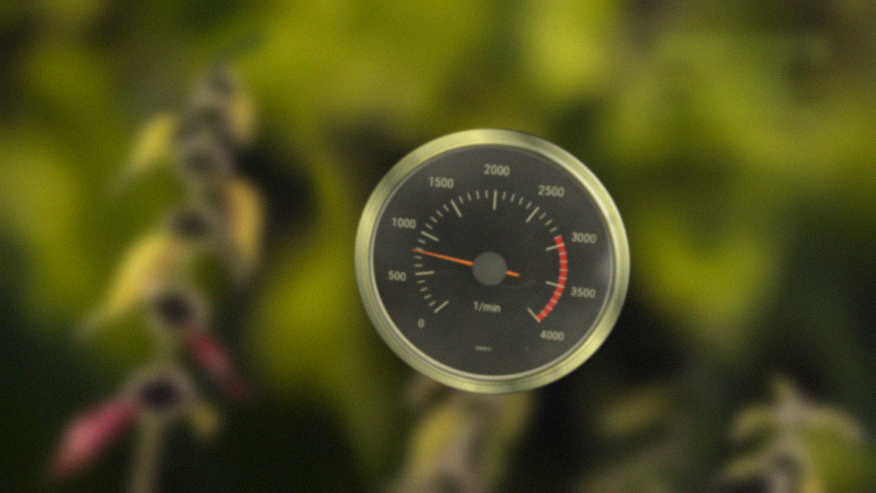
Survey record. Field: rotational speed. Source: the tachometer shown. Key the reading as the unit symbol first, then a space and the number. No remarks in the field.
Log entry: rpm 800
